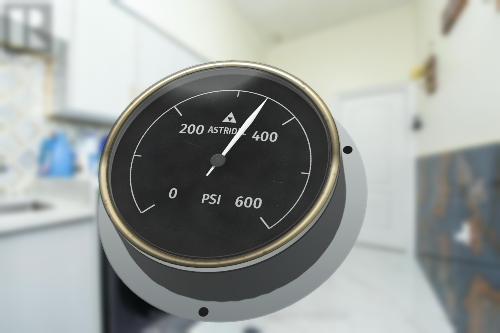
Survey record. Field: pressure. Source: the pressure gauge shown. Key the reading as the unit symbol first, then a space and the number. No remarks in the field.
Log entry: psi 350
